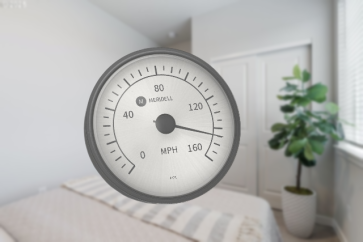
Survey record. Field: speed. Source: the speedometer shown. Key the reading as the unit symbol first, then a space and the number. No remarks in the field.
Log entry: mph 145
